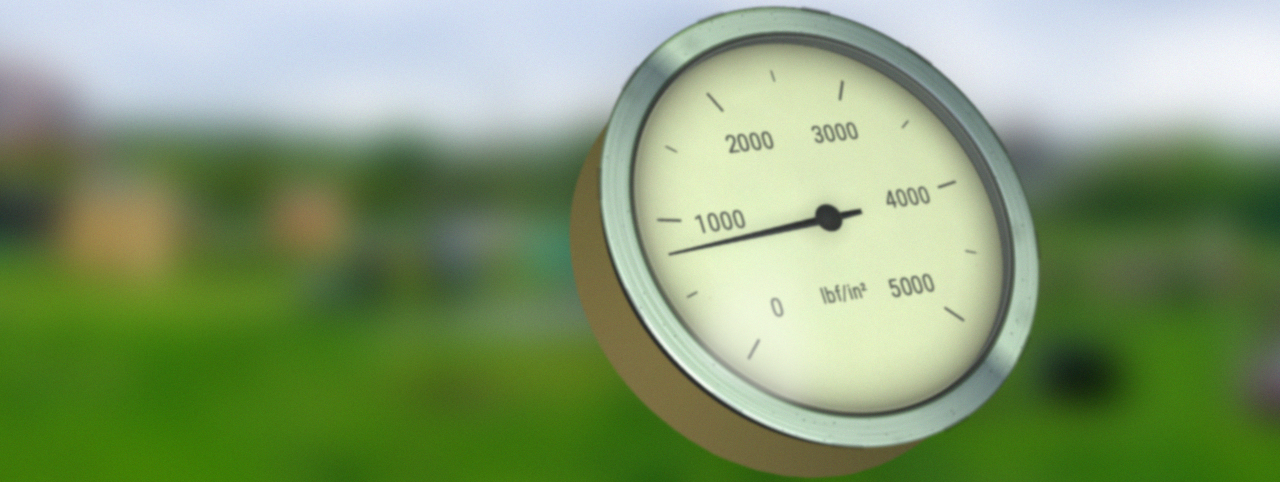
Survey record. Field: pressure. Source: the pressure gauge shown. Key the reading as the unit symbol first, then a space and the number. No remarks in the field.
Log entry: psi 750
